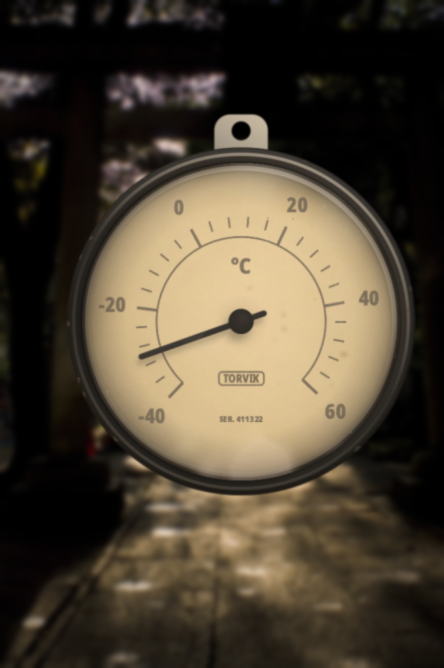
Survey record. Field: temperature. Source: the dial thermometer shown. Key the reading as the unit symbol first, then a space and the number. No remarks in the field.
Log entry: °C -30
